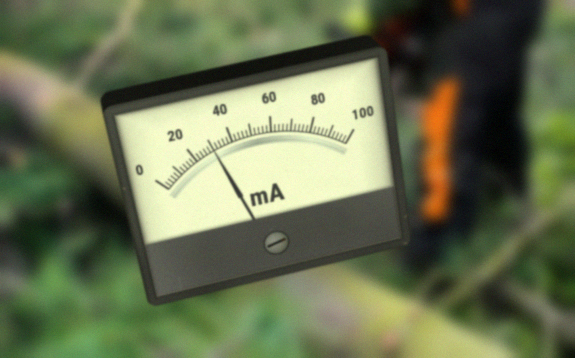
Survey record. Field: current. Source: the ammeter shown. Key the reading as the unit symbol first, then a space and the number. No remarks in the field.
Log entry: mA 30
